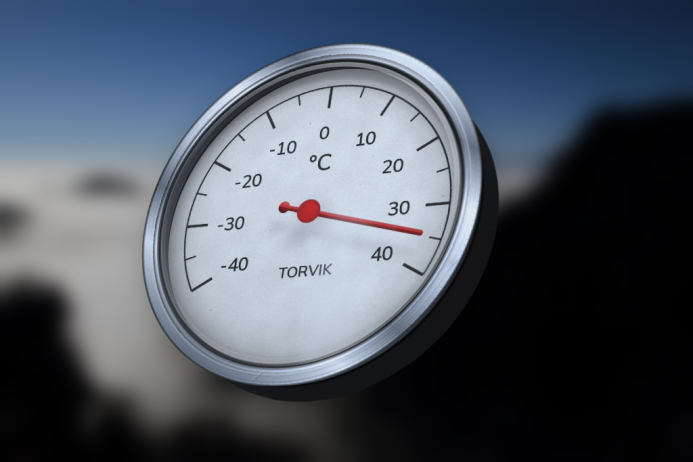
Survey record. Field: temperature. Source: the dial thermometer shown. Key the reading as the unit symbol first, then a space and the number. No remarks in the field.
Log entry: °C 35
